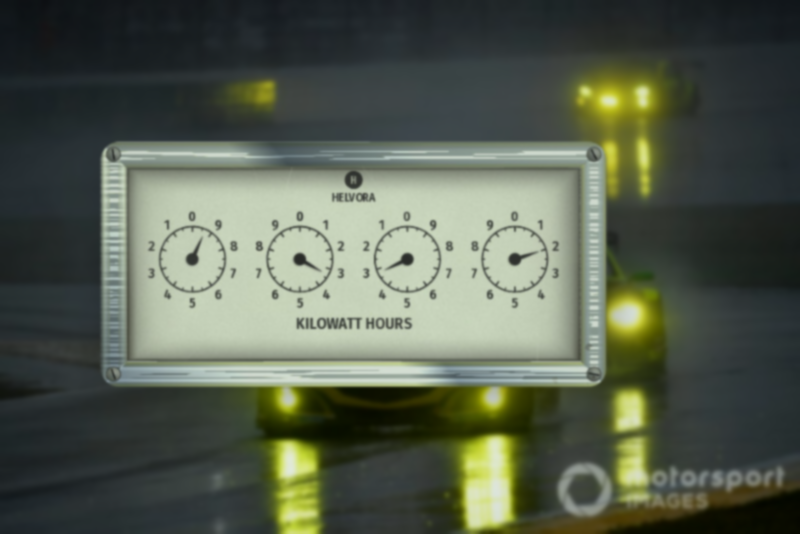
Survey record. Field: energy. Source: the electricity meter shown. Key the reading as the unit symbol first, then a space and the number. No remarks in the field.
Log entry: kWh 9332
